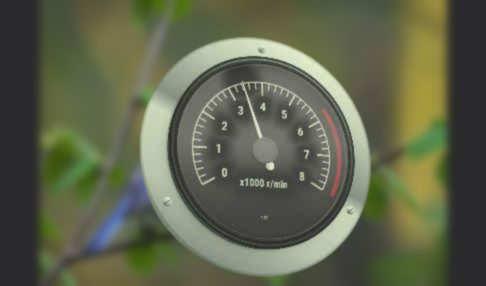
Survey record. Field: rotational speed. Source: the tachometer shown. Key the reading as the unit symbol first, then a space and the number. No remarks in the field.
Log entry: rpm 3400
